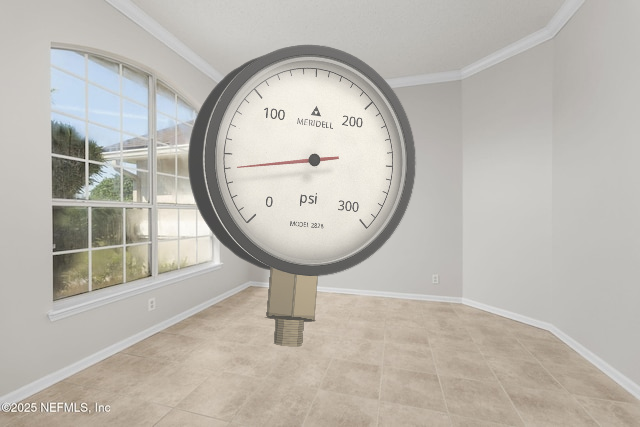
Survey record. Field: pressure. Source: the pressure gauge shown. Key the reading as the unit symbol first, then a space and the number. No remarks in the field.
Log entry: psi 40
